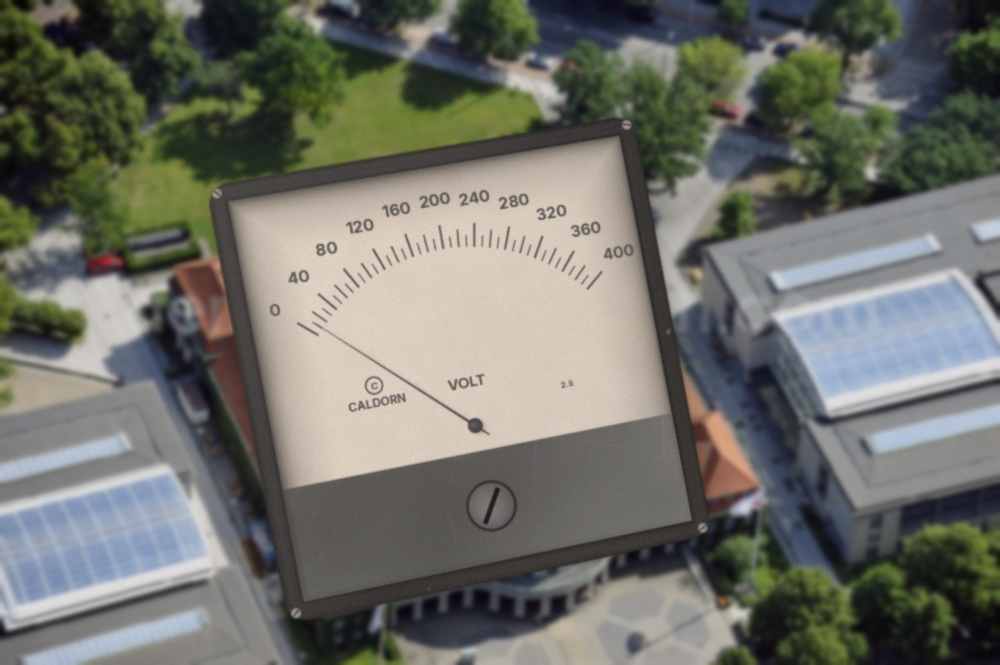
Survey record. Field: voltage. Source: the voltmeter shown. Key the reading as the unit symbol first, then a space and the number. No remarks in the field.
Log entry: V 10
